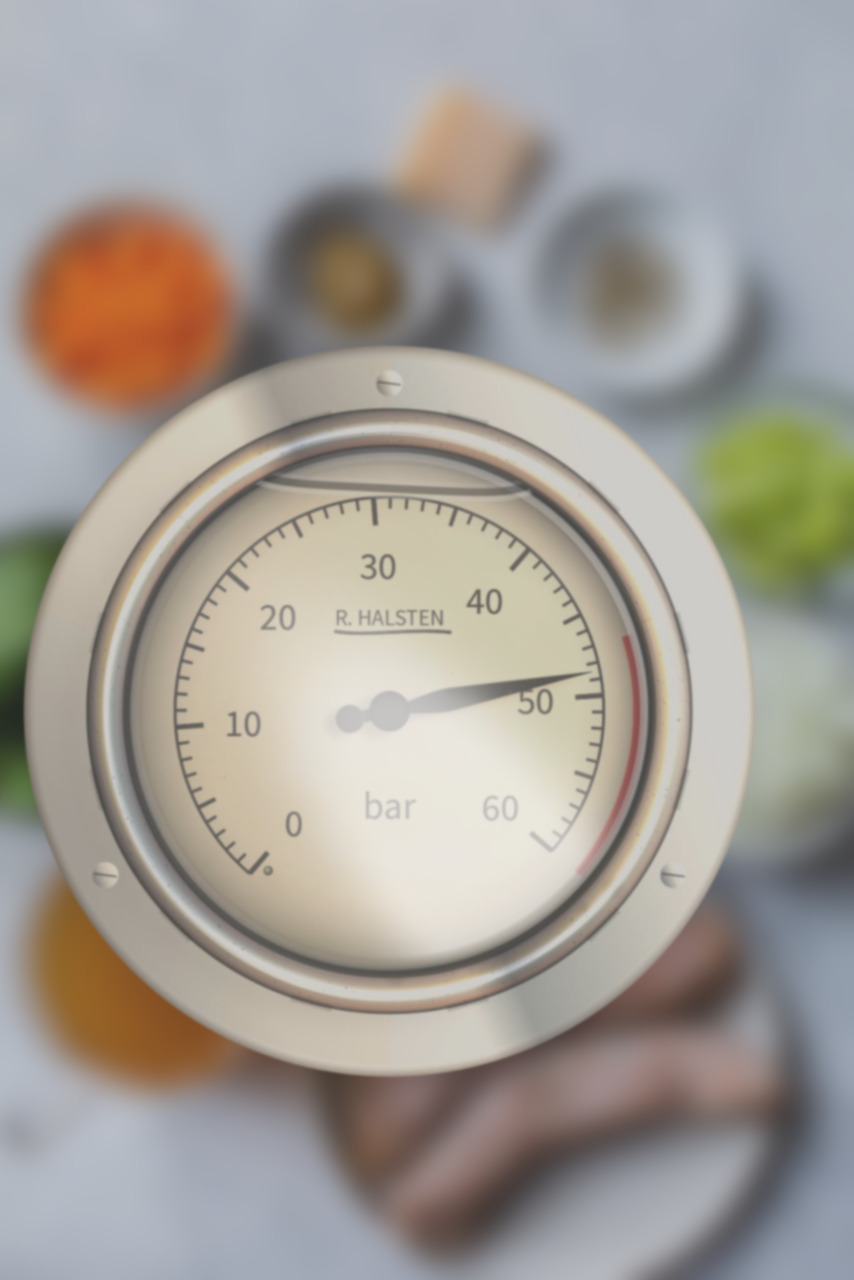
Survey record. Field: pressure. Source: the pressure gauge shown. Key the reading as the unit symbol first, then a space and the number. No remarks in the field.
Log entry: bar 48.5
